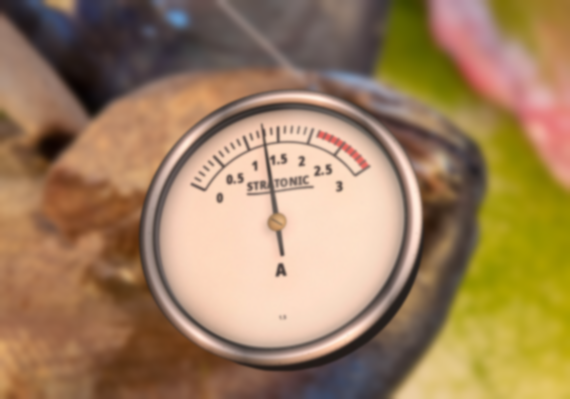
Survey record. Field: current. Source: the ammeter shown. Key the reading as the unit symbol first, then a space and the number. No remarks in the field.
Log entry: A 1.3
